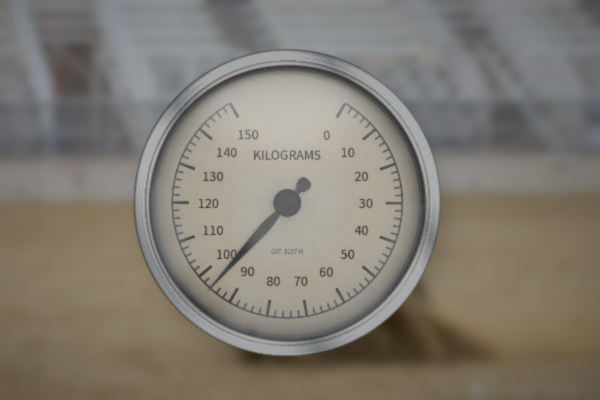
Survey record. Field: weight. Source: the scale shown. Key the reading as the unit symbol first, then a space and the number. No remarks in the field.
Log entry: kg 96
